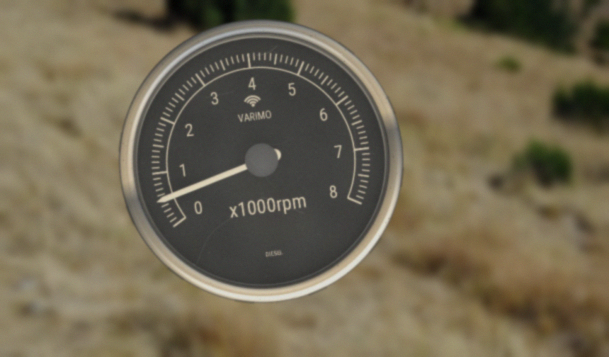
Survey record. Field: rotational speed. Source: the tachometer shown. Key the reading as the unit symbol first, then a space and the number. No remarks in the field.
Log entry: rpm 500
